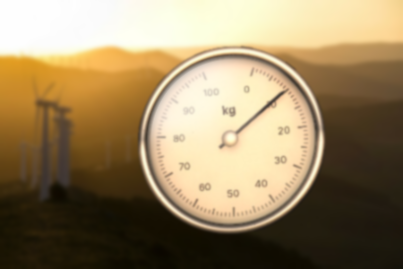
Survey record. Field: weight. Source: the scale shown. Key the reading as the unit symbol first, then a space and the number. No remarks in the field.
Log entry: kg 10
